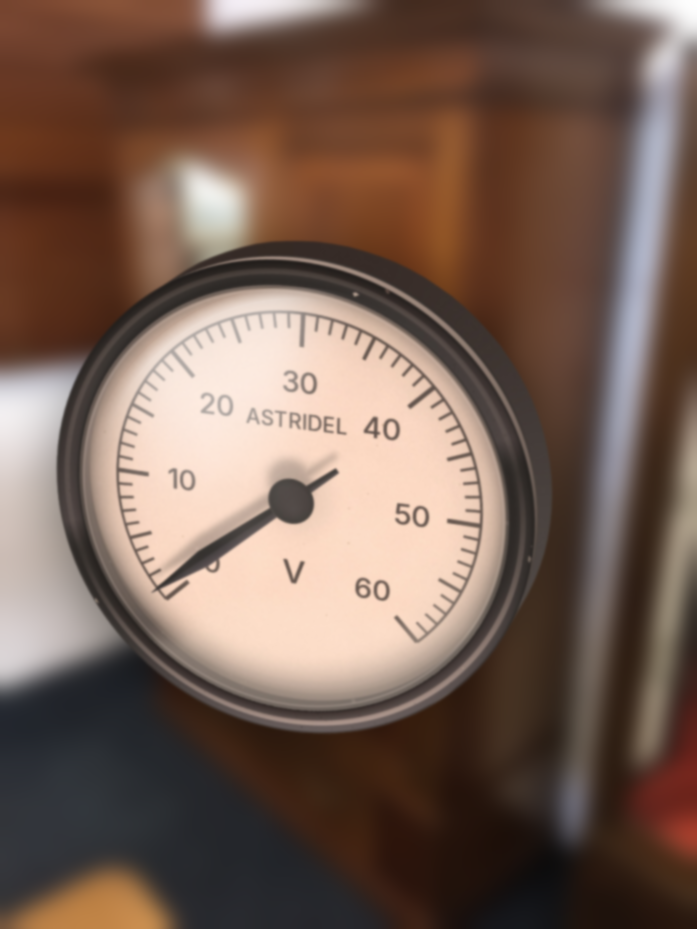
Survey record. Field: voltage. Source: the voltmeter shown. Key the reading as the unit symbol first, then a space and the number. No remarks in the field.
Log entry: V 1
